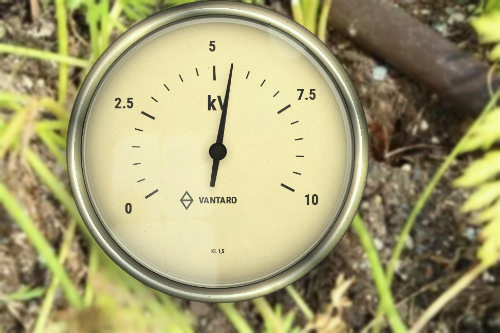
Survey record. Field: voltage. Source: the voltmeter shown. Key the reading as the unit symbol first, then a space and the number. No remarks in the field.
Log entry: kV 5.5
